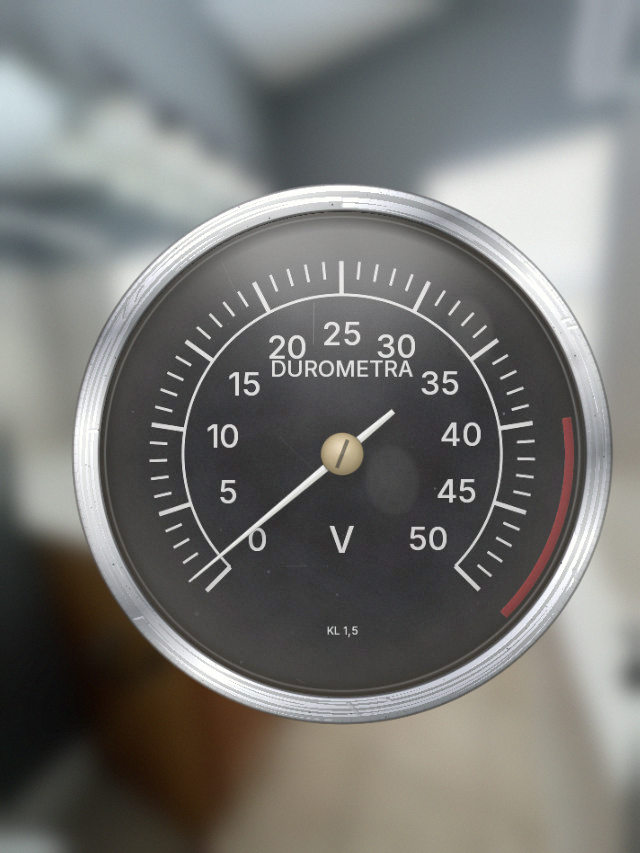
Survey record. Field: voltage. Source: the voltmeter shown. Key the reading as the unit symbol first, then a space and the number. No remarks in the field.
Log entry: V 1
